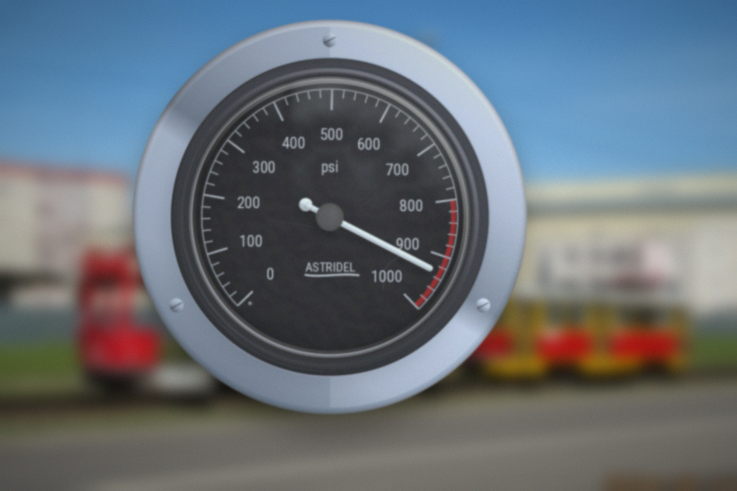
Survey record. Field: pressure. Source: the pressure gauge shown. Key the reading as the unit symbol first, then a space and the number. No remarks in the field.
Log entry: psi 930
